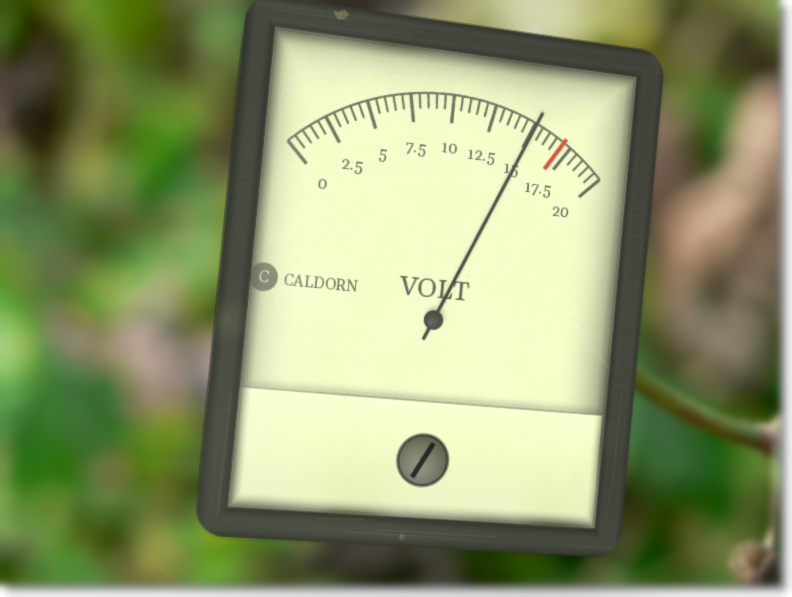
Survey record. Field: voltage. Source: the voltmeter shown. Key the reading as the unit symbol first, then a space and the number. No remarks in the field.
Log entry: V 15
